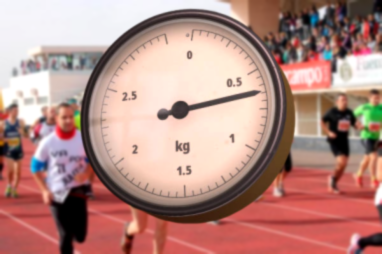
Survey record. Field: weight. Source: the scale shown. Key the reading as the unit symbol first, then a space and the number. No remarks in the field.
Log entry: kg 0.65
